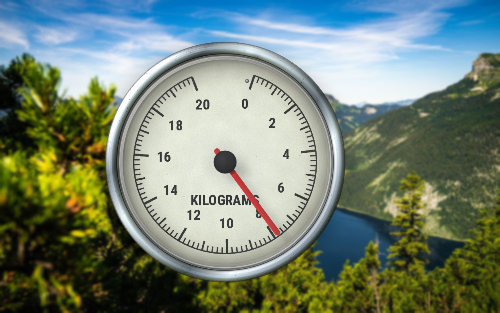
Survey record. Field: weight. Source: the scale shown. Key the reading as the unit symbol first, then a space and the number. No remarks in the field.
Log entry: kg 7.8
